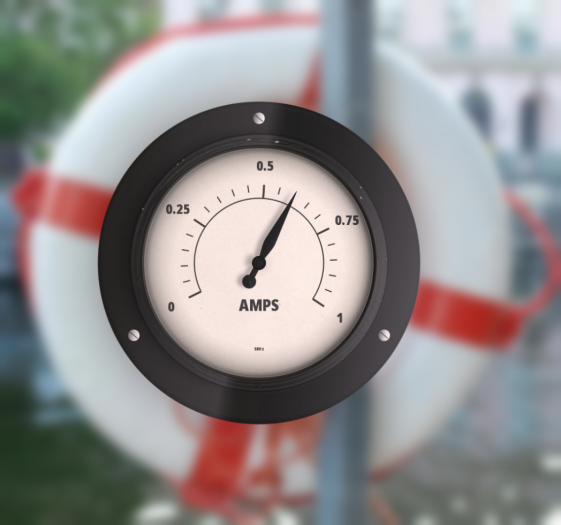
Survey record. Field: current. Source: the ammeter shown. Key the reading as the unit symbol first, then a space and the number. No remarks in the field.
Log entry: A 0.6
